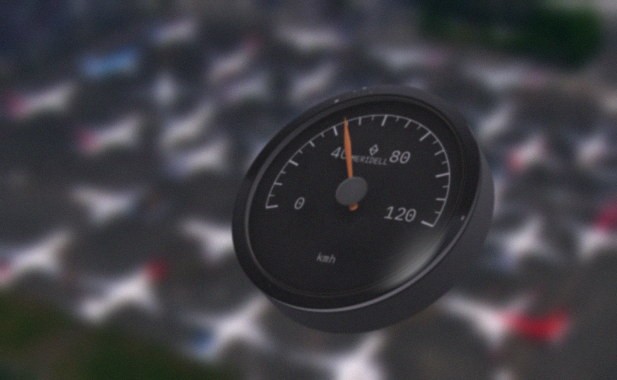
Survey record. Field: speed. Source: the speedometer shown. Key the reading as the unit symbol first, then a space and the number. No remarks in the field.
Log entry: km/h 45
